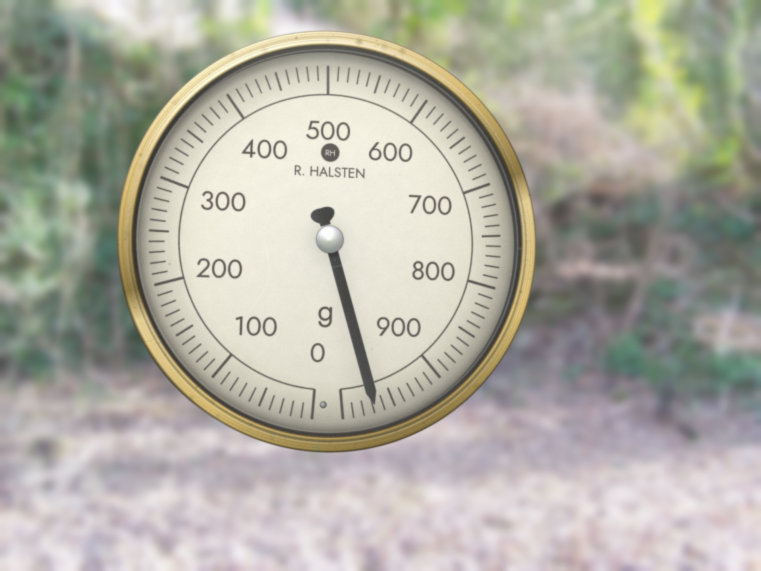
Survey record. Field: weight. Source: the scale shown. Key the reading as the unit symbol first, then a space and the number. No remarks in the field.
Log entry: g 970
